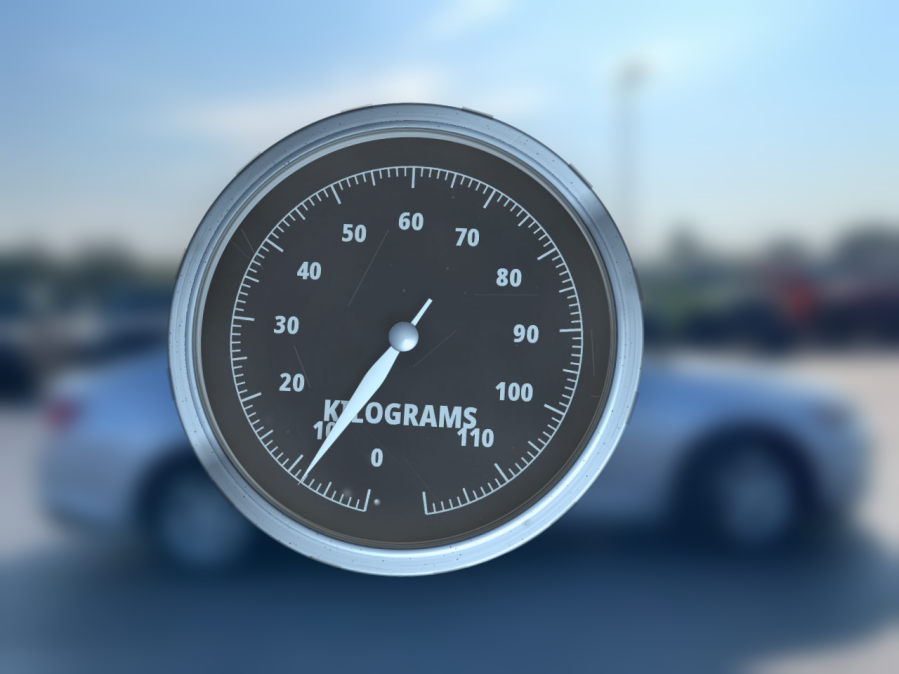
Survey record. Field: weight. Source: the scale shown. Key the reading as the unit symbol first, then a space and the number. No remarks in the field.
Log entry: kg 8
